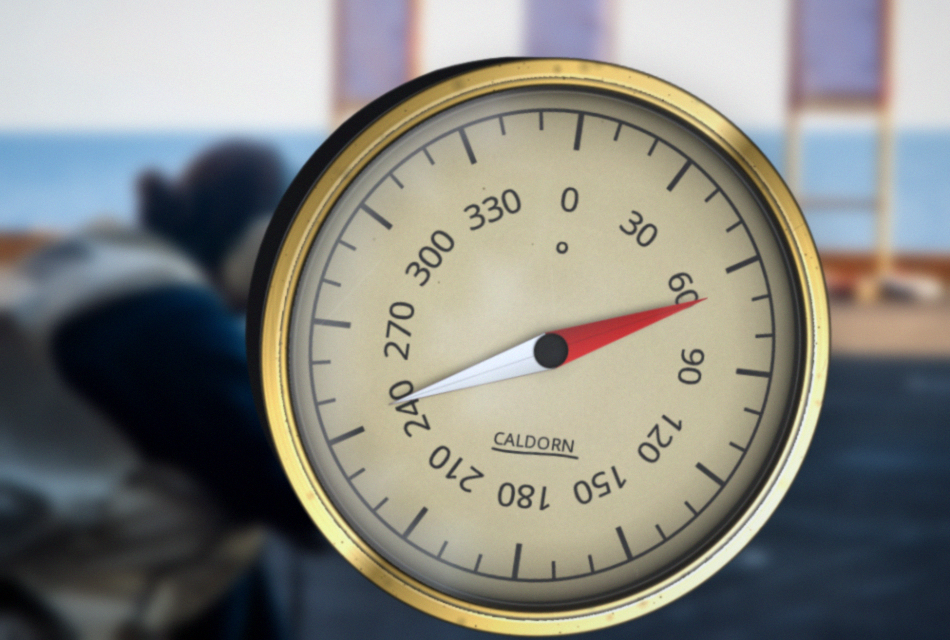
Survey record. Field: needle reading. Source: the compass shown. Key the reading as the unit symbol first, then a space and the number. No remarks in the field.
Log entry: ° 65
